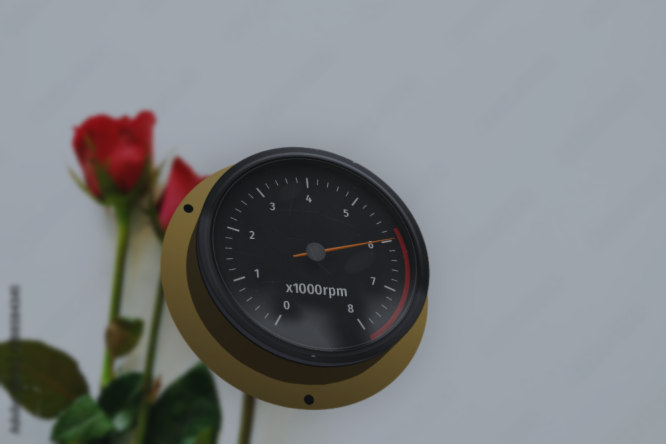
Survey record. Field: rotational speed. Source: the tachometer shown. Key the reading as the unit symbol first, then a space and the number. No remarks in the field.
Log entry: rpm 6000
